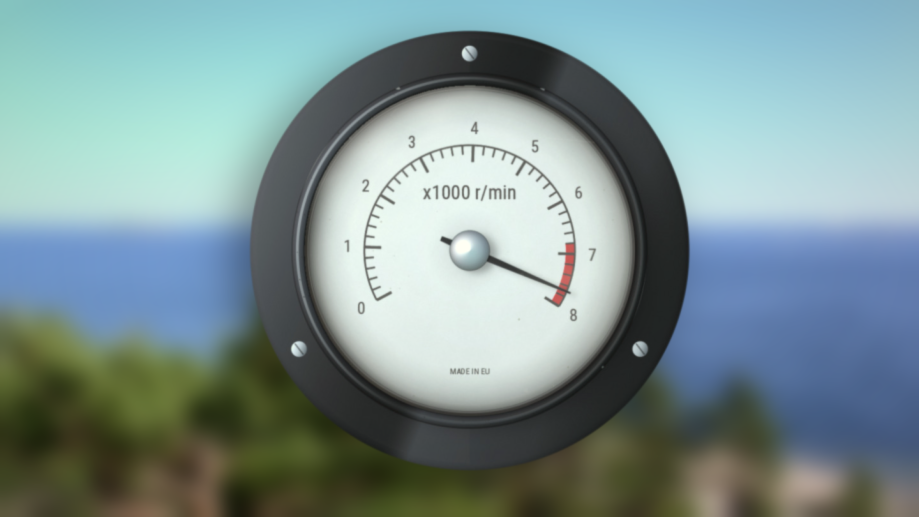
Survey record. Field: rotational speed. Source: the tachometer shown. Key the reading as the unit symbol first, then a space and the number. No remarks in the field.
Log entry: rpm 7700
